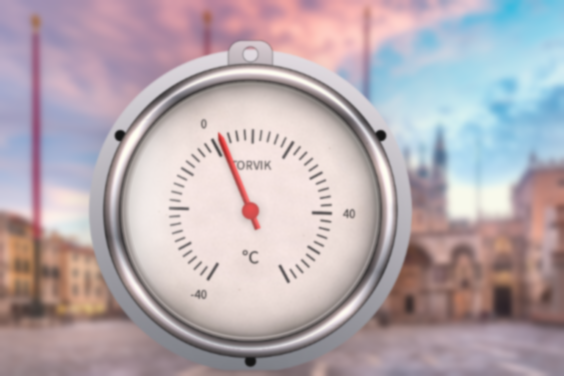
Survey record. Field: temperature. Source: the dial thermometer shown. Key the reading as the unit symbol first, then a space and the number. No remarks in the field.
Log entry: °C 2
